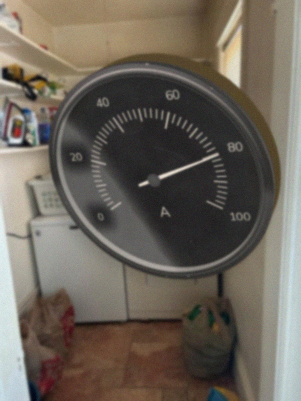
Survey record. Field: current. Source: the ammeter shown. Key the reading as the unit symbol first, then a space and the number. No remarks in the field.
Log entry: A 80
